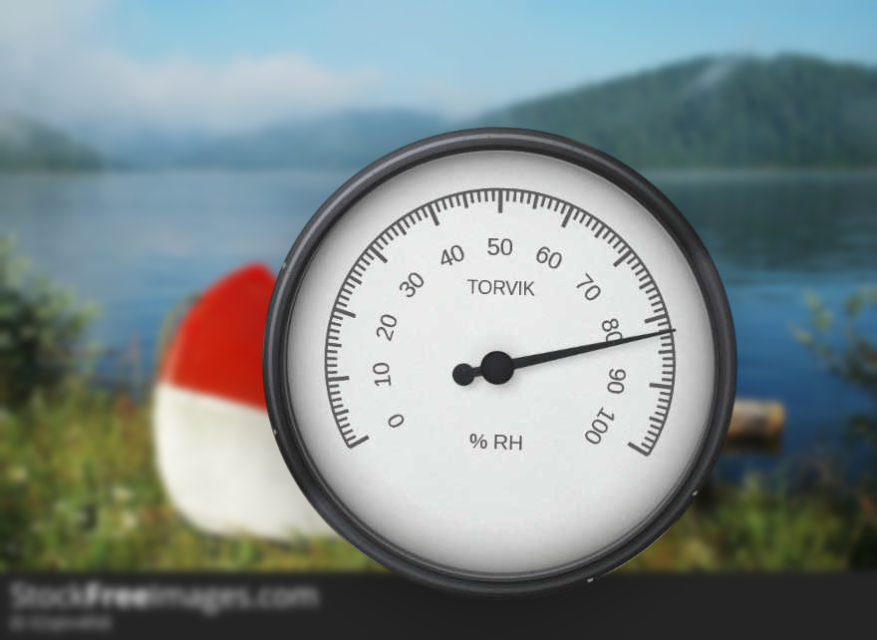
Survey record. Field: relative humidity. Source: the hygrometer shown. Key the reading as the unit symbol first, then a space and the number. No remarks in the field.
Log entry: % 82
